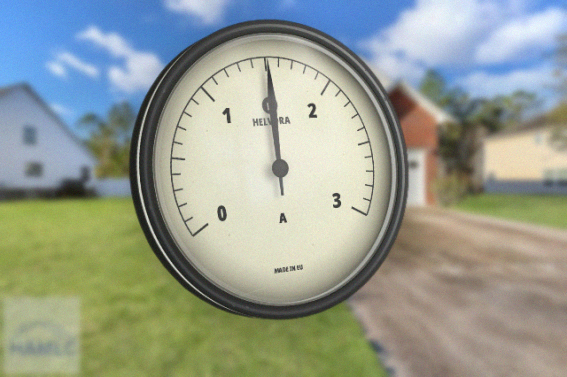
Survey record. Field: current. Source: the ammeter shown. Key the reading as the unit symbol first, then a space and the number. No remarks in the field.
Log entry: A 1.5
